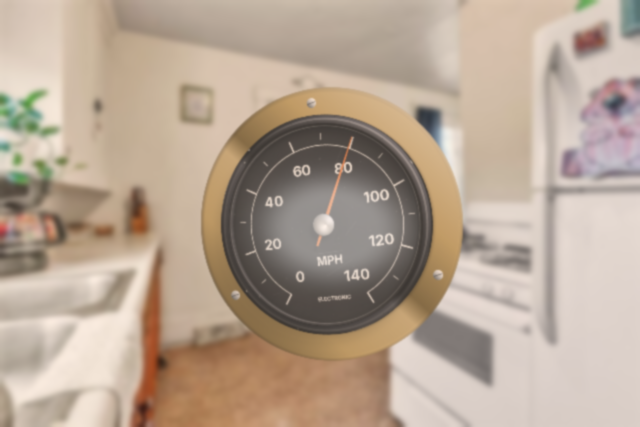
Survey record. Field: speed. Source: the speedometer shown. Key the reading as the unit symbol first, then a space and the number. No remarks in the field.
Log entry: mph 80
